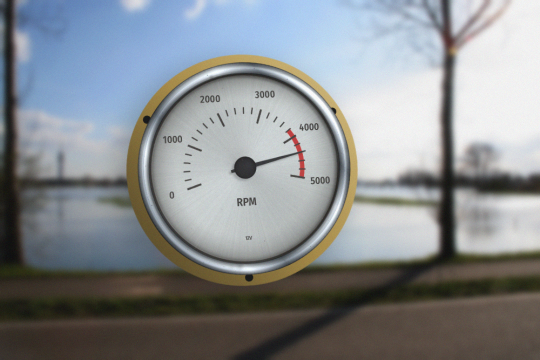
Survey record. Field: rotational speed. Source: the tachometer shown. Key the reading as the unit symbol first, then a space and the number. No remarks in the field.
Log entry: rpm 4400
